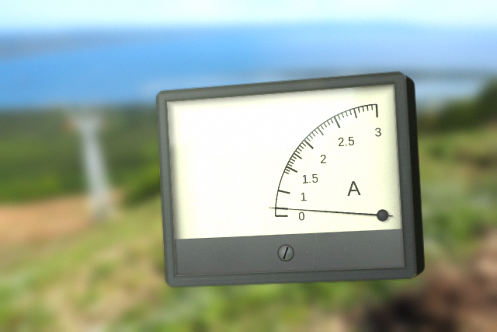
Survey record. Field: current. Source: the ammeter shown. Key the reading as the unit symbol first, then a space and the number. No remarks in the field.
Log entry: A 0.5
